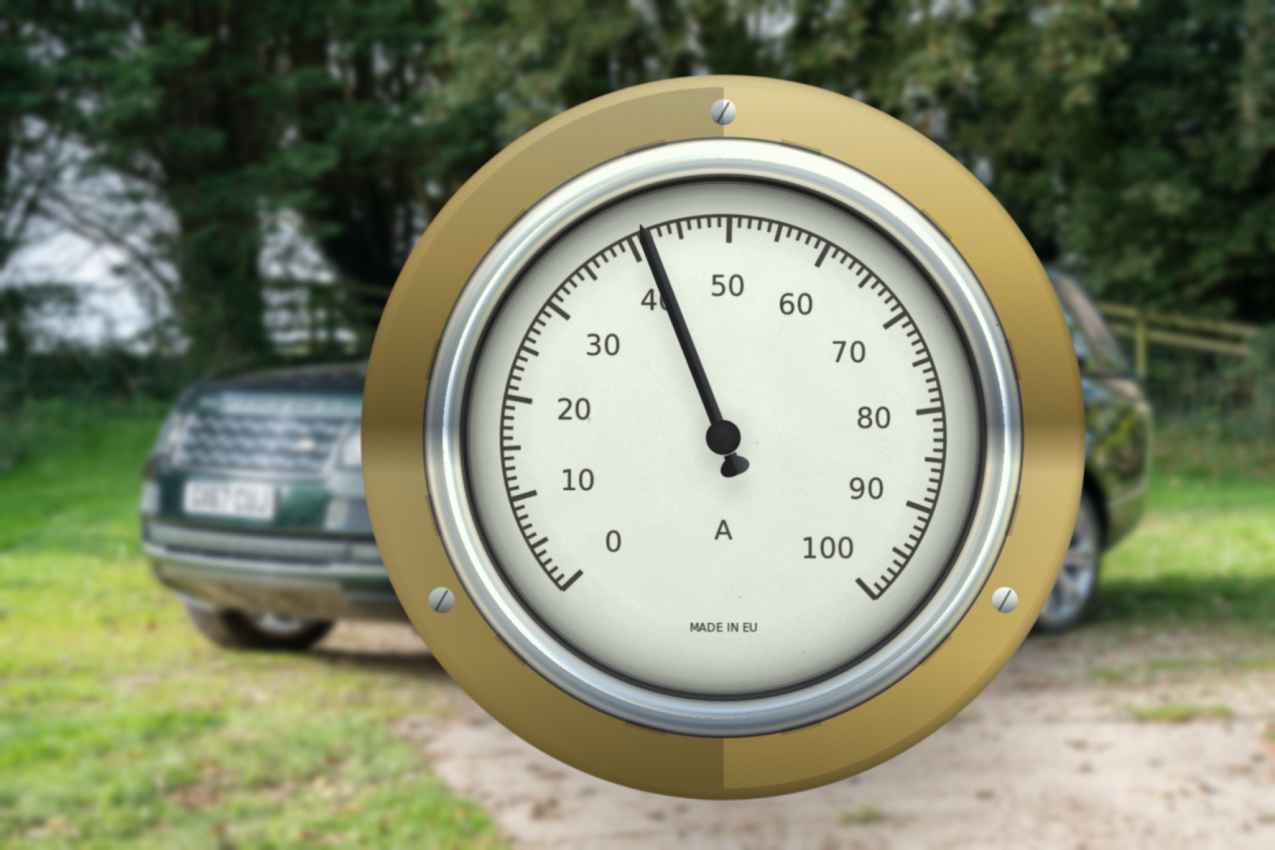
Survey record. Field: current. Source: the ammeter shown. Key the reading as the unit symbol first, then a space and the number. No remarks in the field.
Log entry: A 41.5
